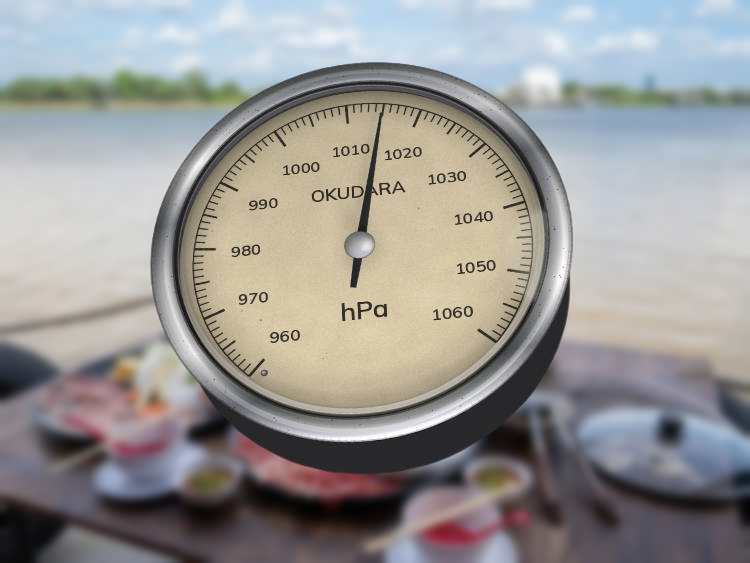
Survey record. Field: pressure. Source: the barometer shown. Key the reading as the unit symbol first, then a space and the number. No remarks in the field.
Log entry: hPa 1015
